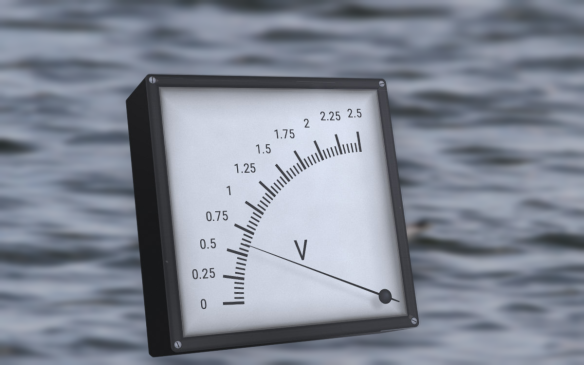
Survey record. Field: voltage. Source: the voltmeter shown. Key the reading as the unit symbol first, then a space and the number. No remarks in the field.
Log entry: V 0.6
